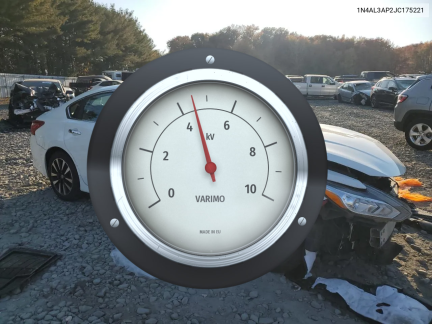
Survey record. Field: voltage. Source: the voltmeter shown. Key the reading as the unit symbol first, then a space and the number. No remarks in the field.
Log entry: kV 4.5
